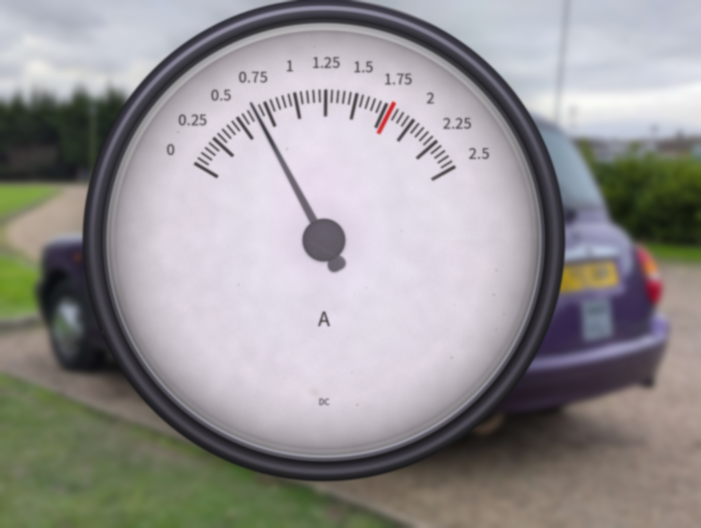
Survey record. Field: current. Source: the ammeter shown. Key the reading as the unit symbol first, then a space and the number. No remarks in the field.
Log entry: A 0.65
